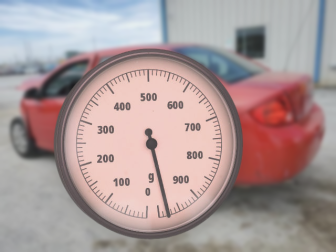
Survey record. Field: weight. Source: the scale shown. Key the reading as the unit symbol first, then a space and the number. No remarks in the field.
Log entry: g 980
